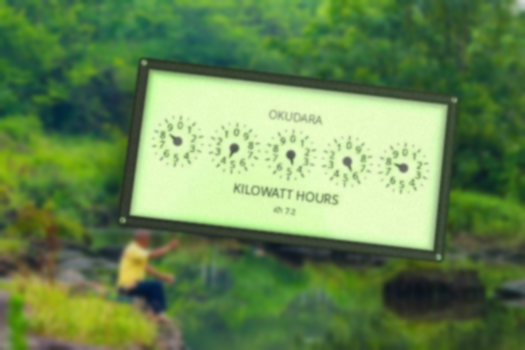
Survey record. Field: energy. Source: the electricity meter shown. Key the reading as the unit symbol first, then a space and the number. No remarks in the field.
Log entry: kWh 84458
